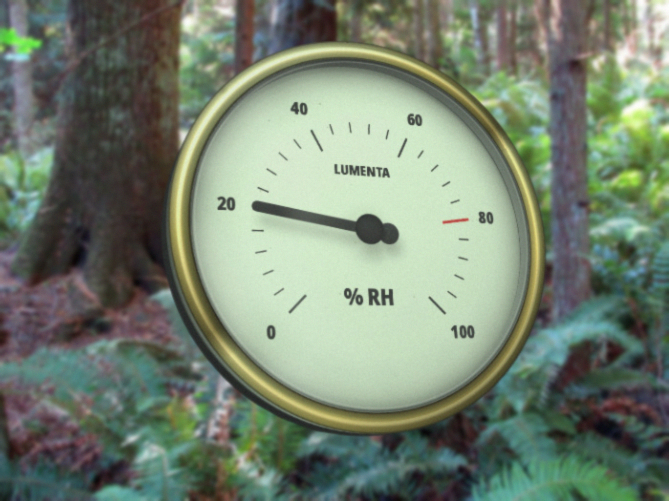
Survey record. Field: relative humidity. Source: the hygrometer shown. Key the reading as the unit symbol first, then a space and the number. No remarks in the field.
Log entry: % 20
